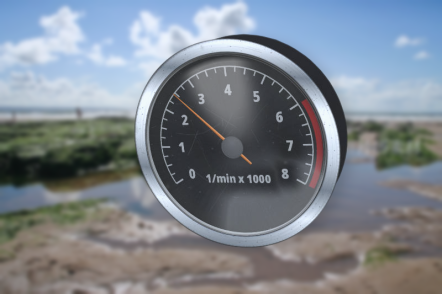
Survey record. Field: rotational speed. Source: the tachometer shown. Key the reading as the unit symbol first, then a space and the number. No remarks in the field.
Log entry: rpm 2500
